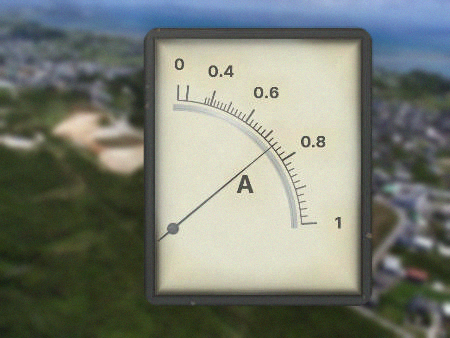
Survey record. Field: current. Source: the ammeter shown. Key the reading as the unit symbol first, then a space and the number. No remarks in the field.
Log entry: A 0.74
